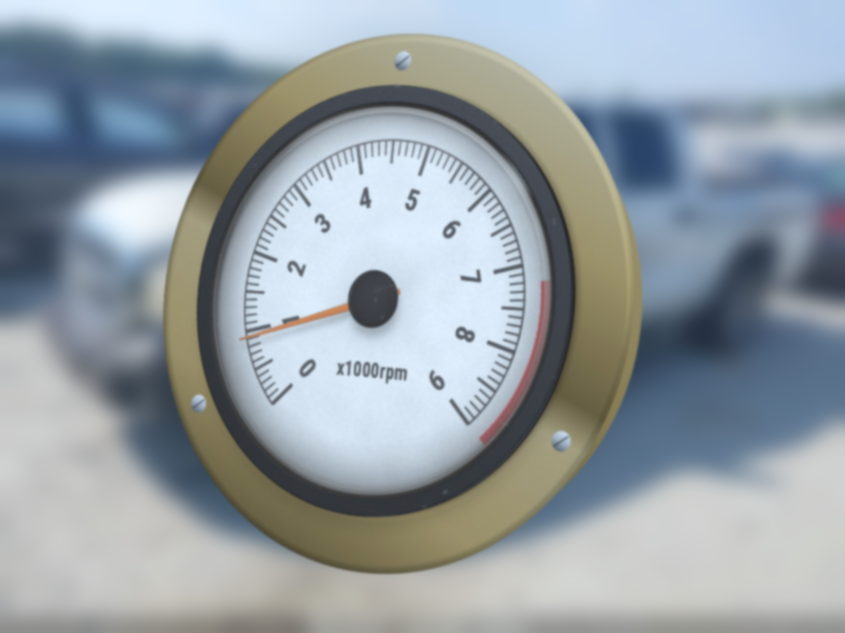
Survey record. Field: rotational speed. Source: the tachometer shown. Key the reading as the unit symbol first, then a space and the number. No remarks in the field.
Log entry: rpm 900
